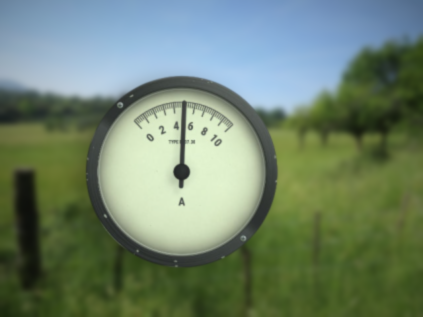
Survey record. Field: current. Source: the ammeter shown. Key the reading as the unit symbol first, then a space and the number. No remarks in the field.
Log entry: A 5
